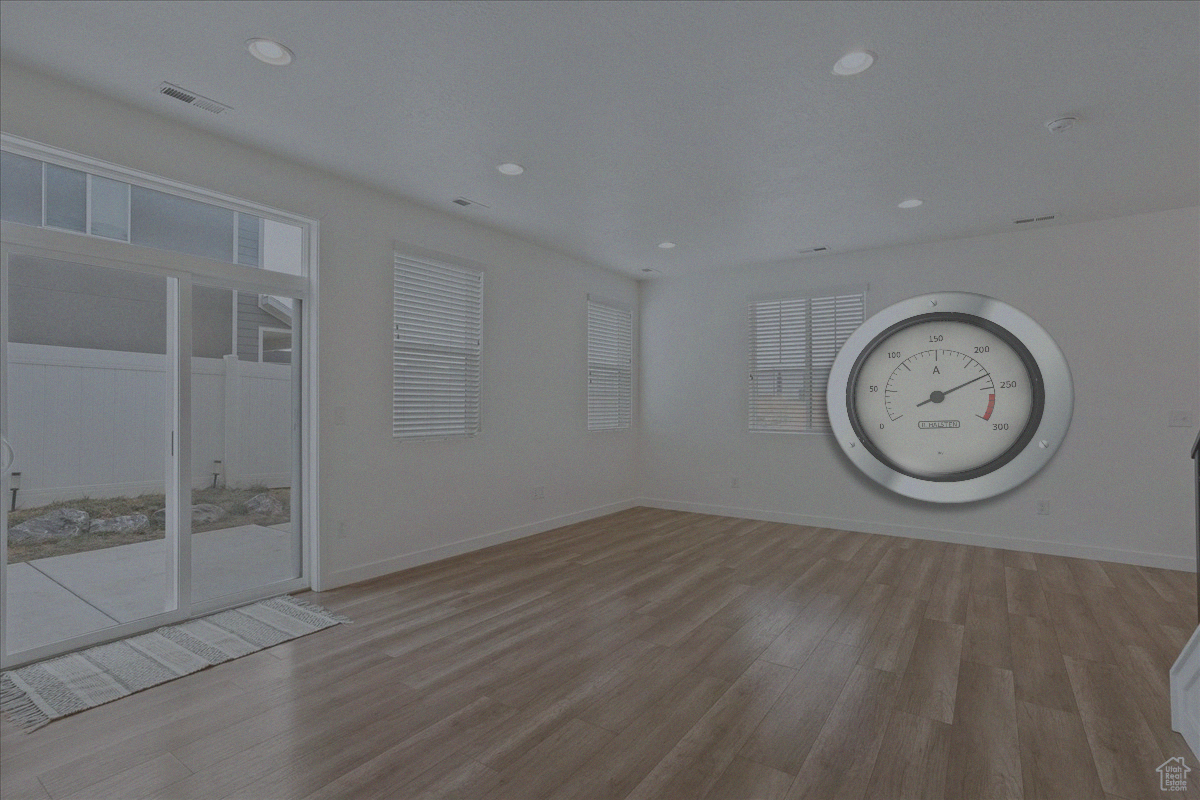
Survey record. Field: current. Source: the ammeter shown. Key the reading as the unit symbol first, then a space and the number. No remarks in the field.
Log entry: A 230
